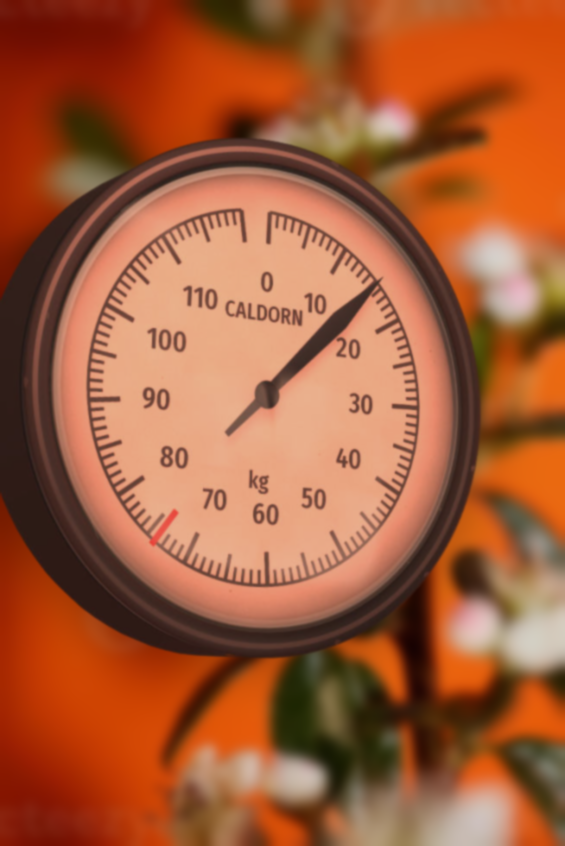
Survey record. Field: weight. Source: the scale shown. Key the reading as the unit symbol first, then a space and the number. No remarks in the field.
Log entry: kg 15
